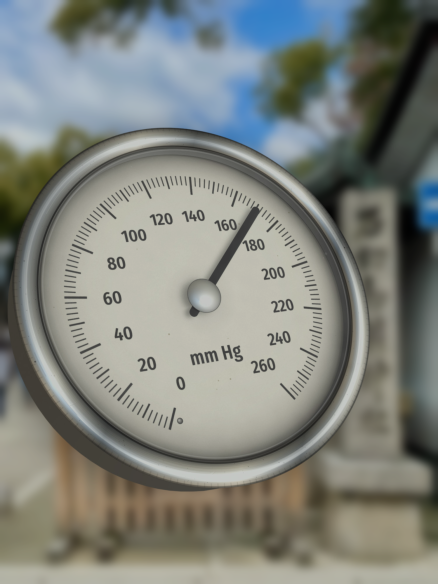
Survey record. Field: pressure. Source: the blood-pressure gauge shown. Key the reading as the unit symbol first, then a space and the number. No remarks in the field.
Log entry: mmHg 170
